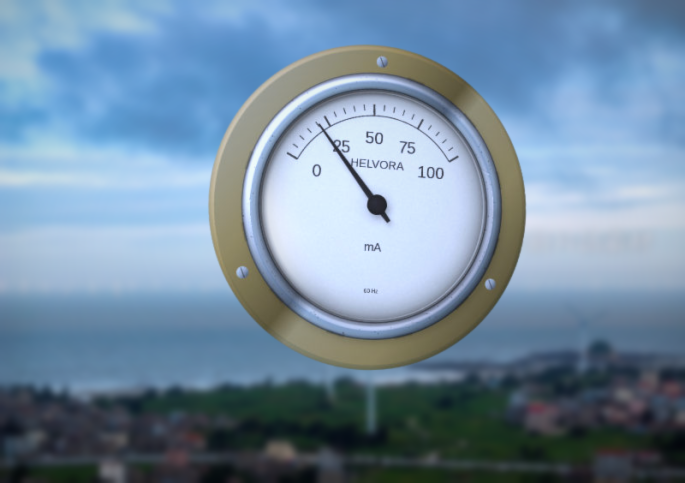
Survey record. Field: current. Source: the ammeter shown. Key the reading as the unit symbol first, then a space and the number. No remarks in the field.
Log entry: mA 20
